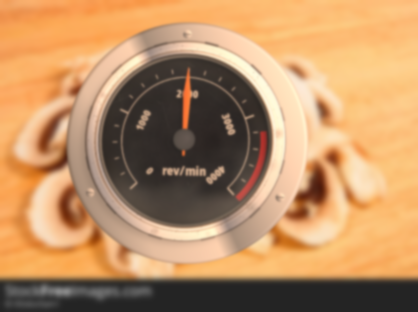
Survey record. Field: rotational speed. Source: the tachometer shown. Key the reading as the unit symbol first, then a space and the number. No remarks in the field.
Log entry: rpm 2000
